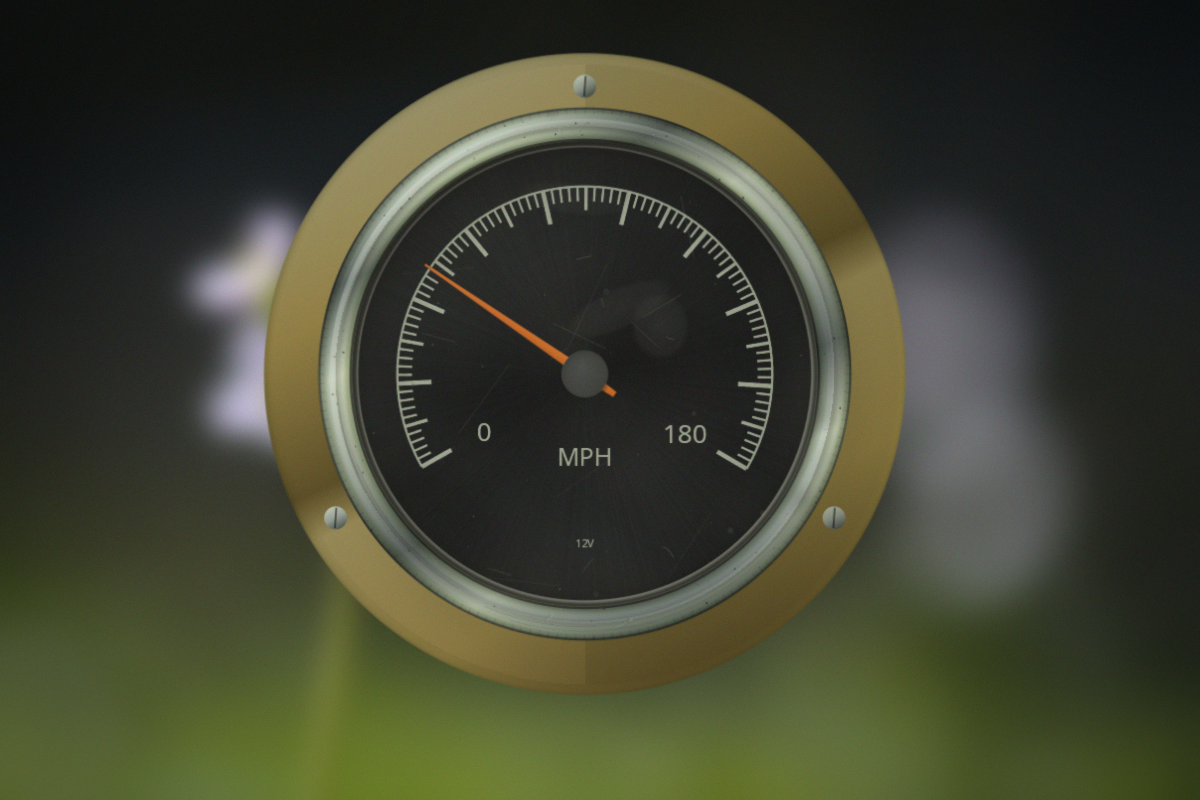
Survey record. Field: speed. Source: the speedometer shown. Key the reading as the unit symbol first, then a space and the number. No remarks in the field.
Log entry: mph 48
